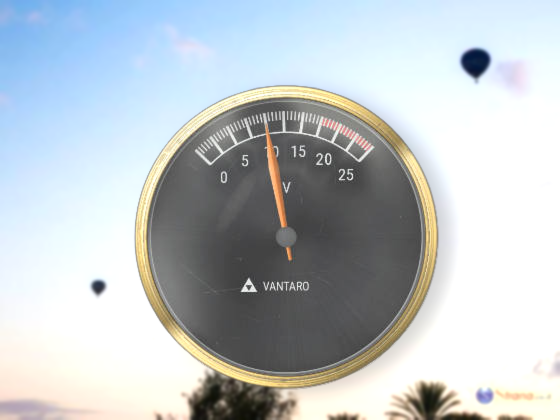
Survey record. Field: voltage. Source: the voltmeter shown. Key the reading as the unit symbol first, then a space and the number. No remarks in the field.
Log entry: V 10
